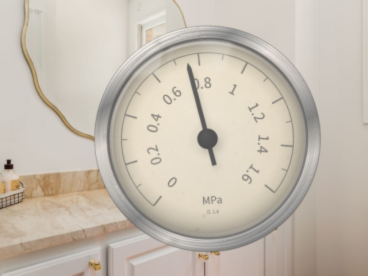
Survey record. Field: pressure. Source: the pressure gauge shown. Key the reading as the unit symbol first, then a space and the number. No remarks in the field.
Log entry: MPa 0.75
